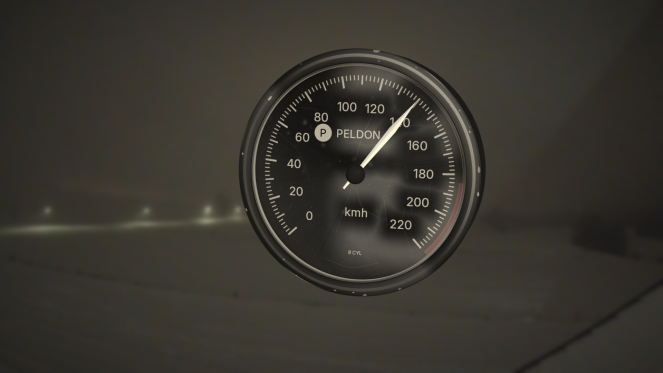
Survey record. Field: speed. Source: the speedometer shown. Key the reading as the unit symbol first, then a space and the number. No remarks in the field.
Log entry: km/h 140
